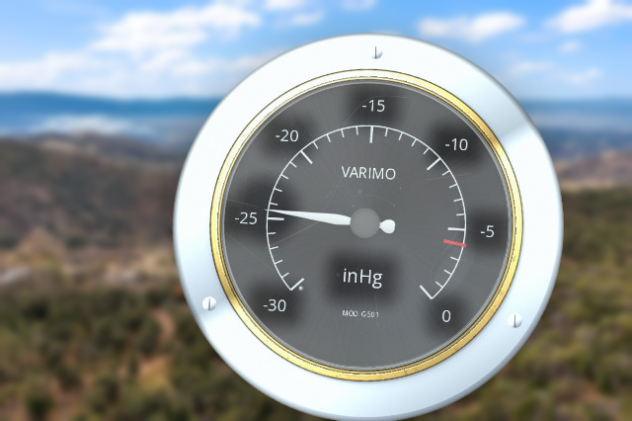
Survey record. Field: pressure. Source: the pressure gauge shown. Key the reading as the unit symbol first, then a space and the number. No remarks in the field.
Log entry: inHg -24.5
